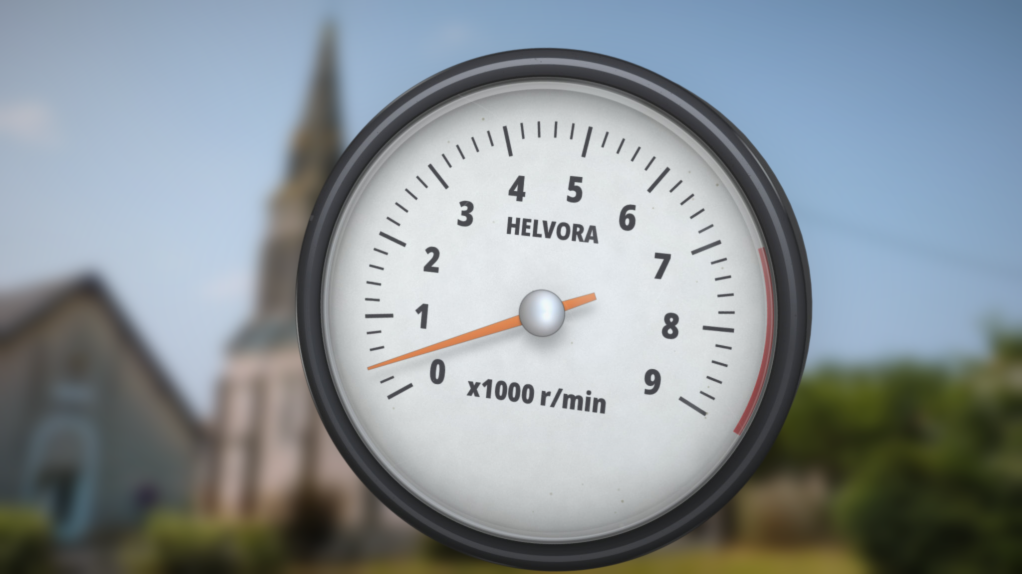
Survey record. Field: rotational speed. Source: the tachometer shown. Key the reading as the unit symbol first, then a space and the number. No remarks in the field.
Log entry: rpm 400
